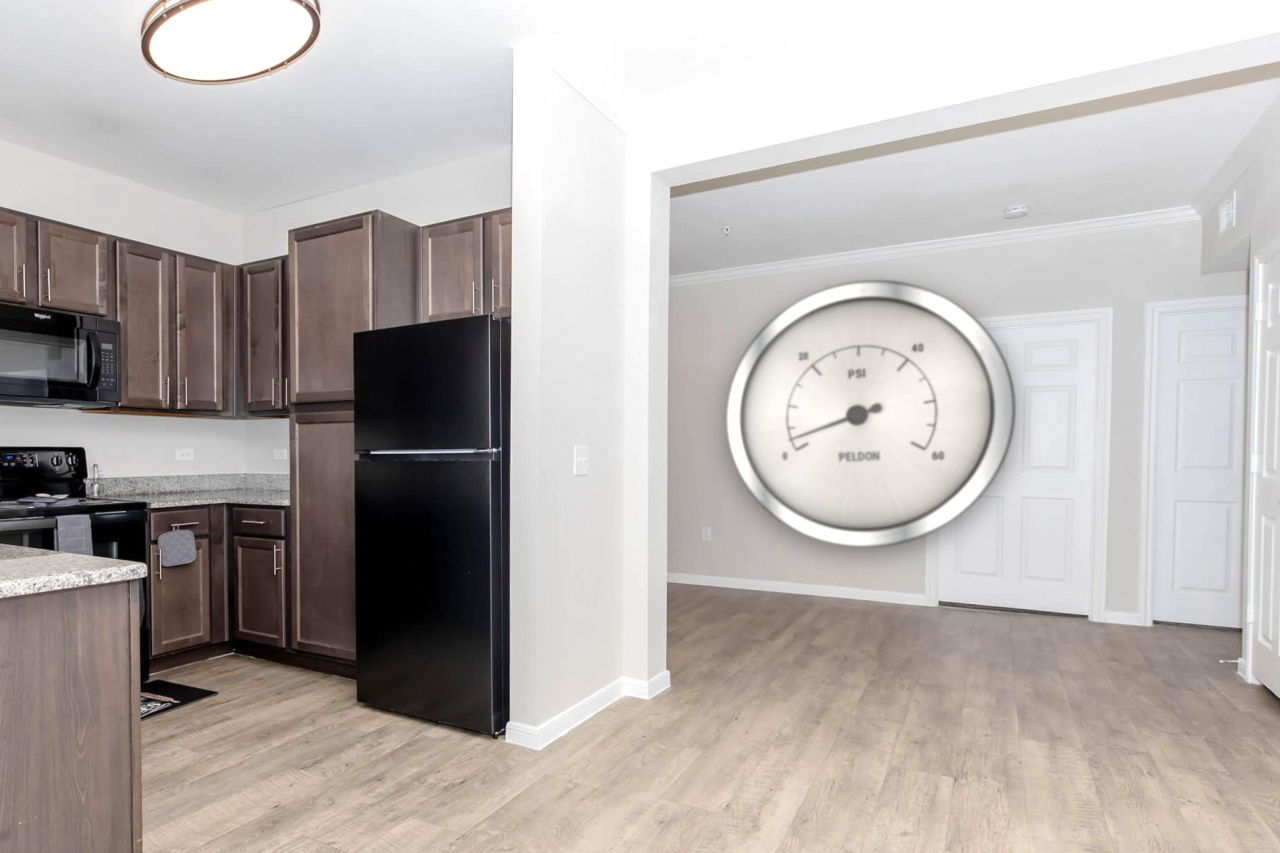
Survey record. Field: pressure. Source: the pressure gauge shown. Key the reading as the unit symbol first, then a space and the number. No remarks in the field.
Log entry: psi 2.5
